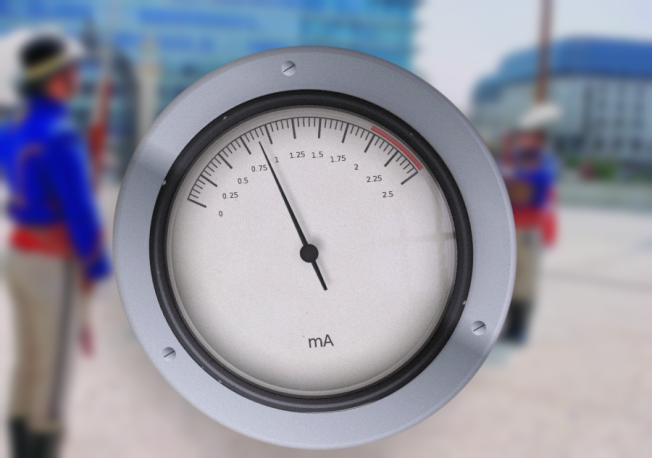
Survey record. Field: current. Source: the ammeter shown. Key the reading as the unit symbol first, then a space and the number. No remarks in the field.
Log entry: mA 0.9
